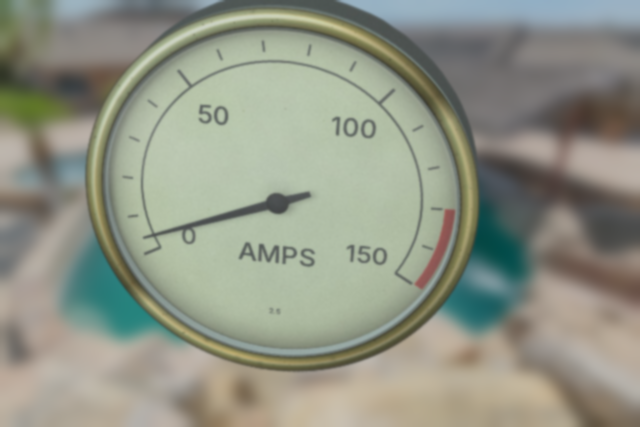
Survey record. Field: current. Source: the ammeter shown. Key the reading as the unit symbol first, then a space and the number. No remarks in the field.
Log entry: A 5
